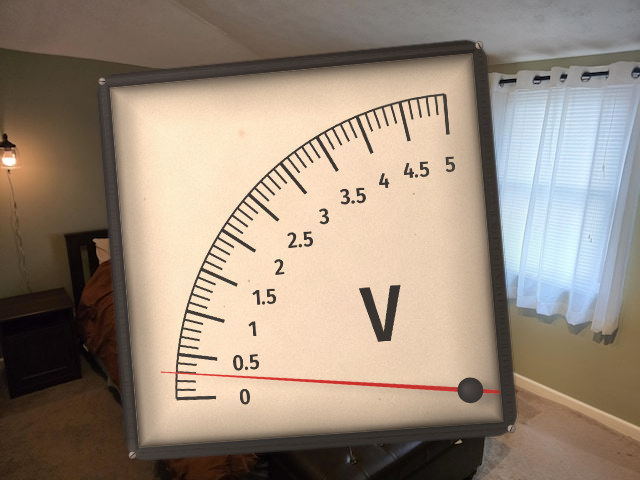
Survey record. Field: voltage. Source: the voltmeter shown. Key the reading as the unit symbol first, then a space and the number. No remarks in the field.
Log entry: V 0.3
